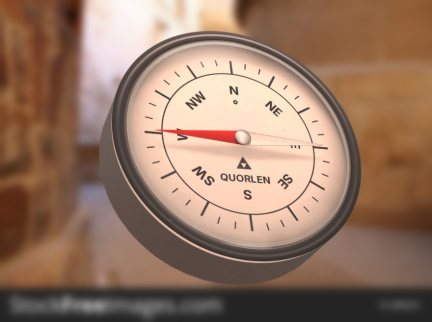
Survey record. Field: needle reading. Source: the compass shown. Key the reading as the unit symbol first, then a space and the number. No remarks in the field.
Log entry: ° 270
